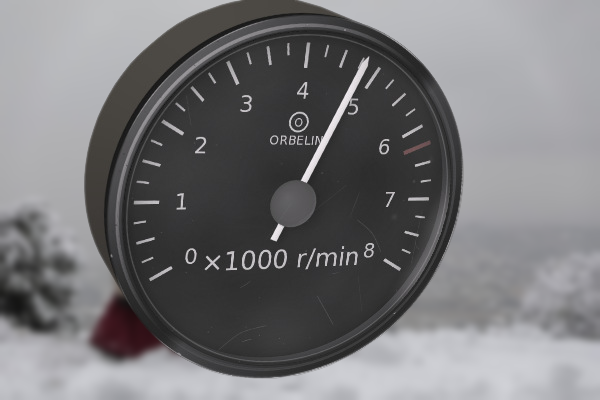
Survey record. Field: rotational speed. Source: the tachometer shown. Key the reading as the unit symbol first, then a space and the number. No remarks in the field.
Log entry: rpm 4750
